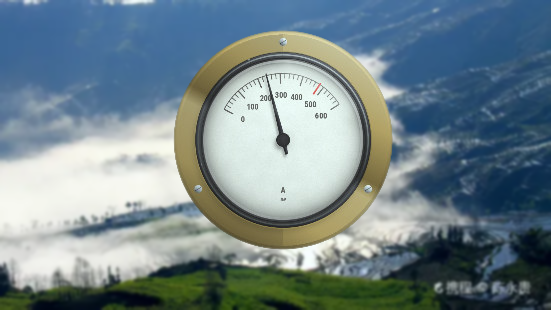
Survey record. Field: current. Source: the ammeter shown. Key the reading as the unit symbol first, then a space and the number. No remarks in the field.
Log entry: A 240
